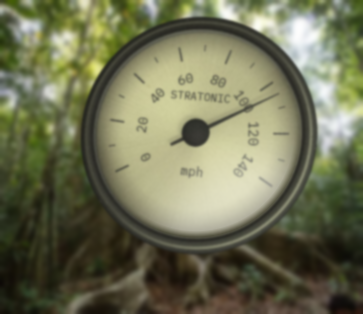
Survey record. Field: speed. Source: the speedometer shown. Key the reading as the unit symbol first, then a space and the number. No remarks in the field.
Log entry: mph 105
